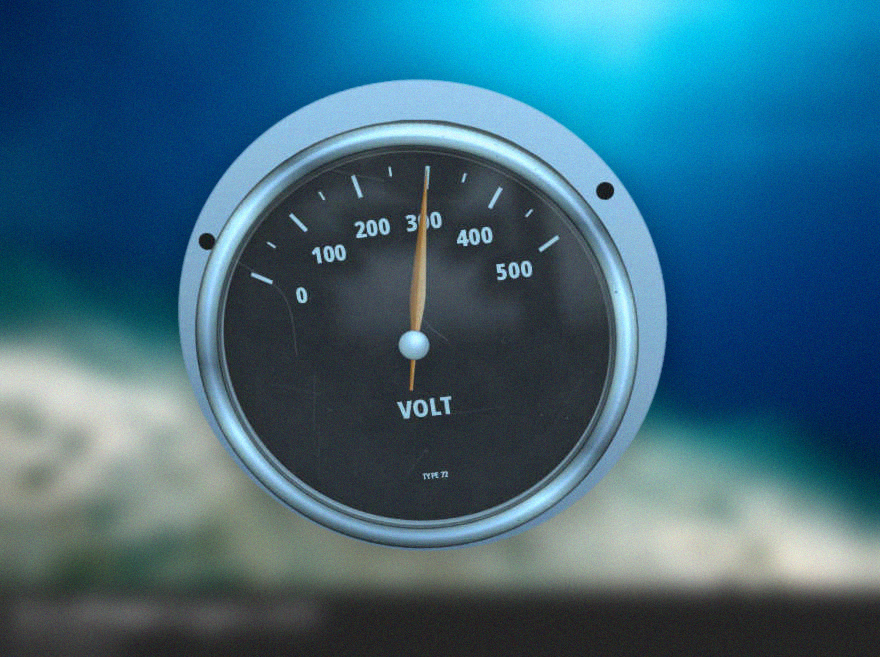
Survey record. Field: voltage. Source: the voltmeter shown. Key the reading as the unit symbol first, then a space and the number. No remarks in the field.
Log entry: V 300
